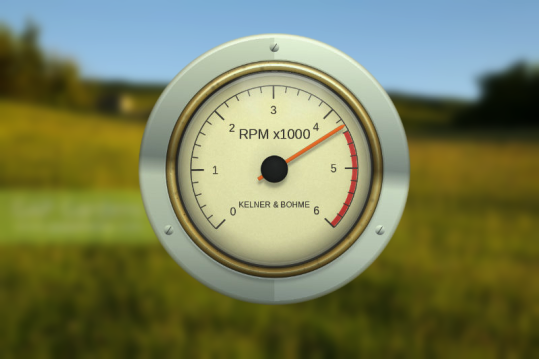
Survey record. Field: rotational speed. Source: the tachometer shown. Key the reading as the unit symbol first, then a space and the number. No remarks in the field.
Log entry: rpm 4300
